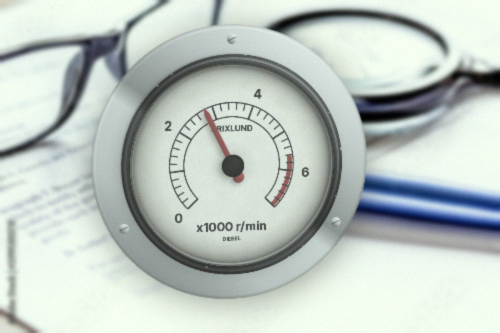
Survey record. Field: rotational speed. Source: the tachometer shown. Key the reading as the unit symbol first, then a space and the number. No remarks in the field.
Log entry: rpm 2800
